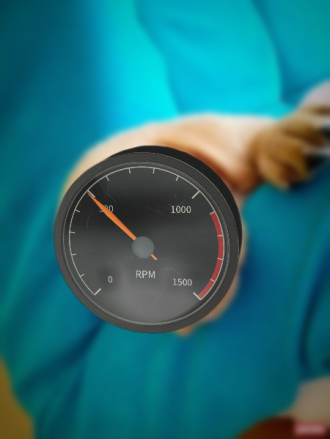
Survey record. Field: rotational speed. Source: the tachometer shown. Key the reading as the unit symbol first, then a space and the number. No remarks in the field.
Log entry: rpm 500
